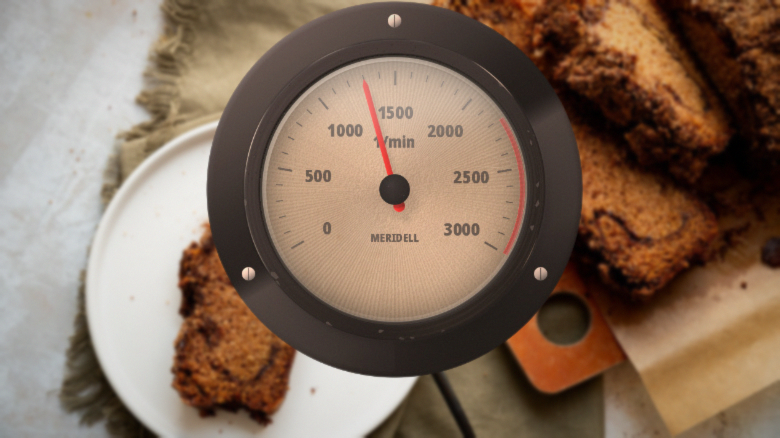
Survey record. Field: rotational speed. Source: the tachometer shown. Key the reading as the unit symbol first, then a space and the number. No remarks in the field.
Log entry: rpm 1300
